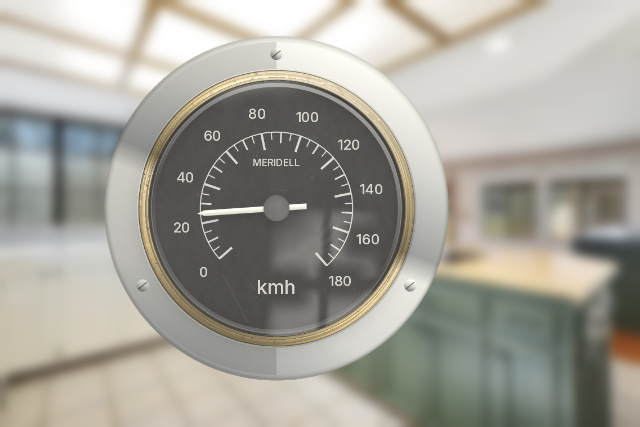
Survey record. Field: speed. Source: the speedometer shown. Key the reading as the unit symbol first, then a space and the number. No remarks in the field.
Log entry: km/h 25
